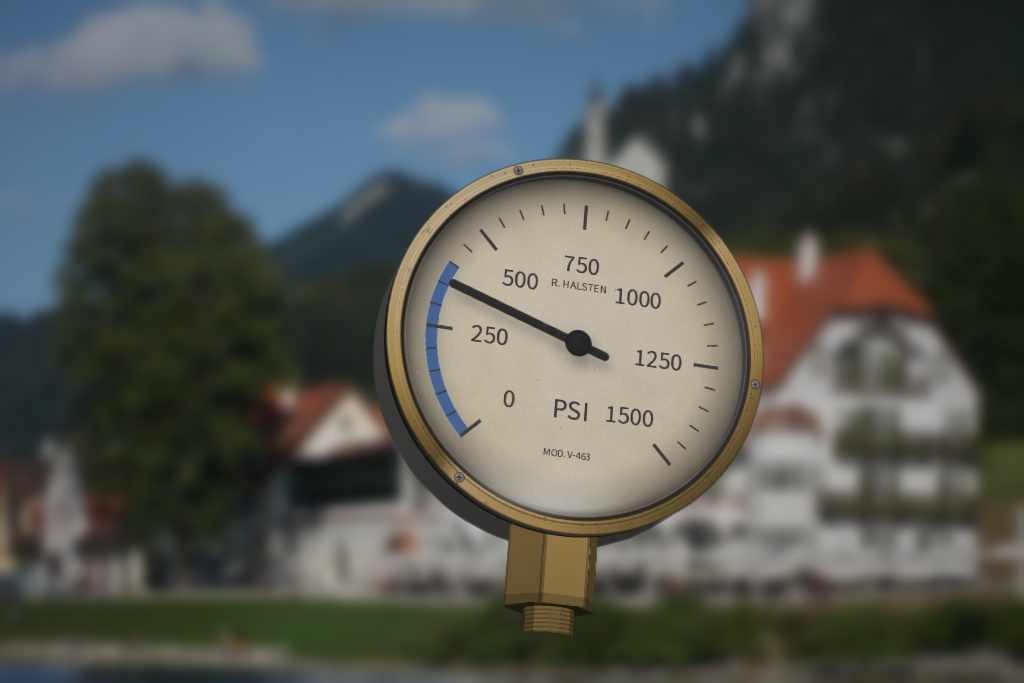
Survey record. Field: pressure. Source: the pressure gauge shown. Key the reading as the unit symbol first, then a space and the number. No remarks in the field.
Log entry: psi 350
